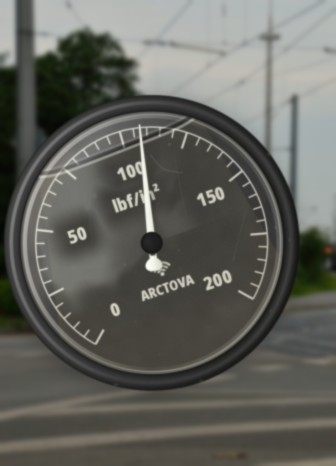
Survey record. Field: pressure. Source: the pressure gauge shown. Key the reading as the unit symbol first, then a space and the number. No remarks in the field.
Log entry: psi 107.5
